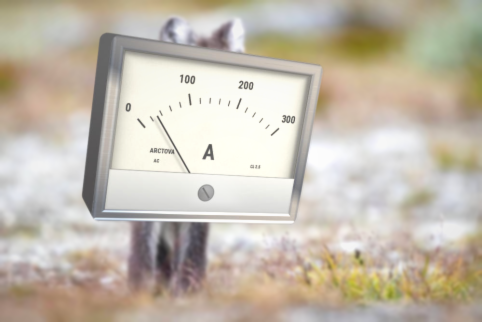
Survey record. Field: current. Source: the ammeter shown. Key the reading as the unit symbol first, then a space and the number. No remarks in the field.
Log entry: A 30
